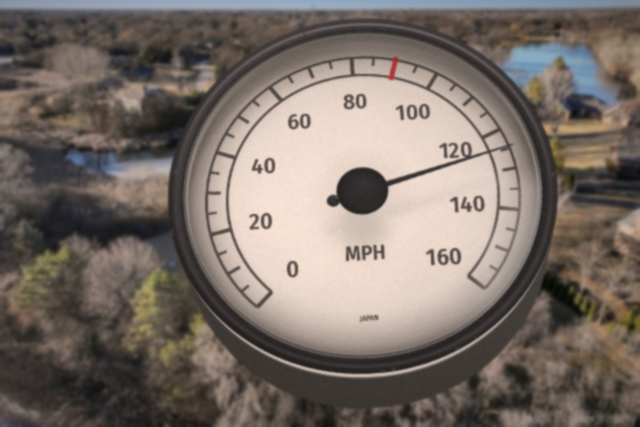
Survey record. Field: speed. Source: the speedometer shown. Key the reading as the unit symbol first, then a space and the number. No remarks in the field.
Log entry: mph 125
